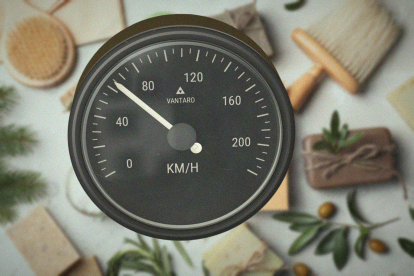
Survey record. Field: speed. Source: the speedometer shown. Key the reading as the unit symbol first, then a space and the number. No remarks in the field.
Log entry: km/h 65
